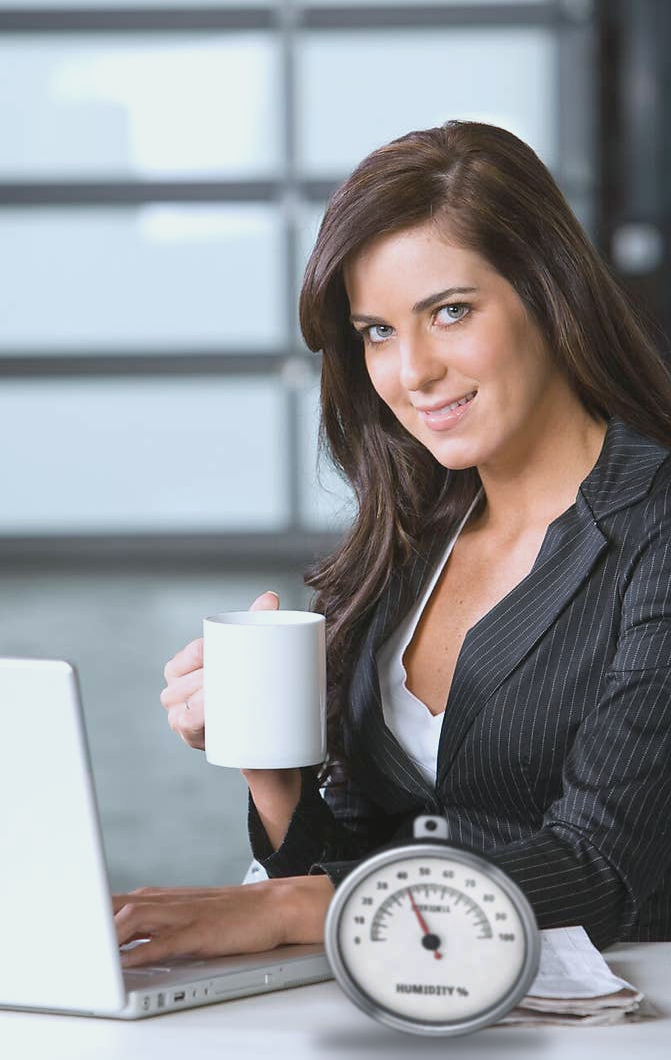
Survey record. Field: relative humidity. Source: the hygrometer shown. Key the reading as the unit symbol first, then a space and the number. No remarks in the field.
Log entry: % 40
